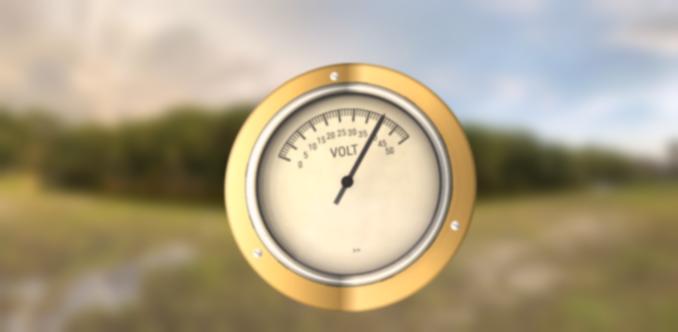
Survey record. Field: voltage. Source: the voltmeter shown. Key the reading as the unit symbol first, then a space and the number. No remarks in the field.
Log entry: V 40
